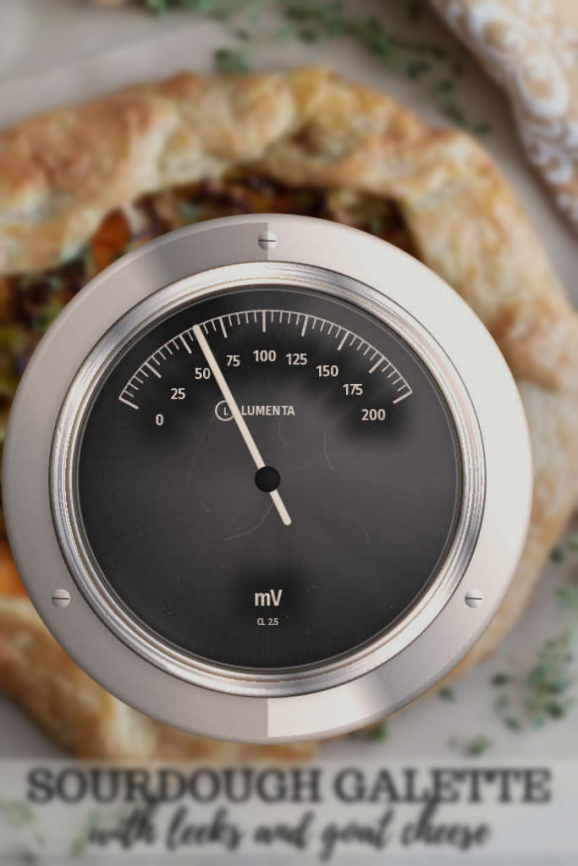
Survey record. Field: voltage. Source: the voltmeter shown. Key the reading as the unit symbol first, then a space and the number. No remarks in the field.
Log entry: mV 60
